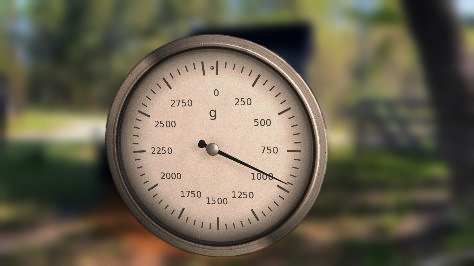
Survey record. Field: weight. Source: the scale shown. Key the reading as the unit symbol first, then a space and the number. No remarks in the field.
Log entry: g 950
